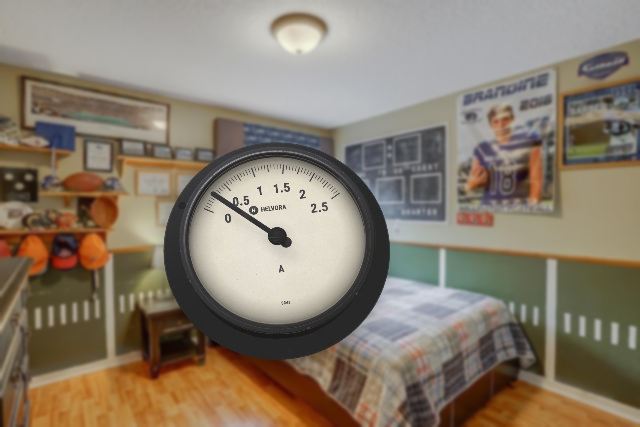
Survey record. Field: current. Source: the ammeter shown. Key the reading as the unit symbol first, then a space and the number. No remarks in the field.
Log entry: A 0.25
